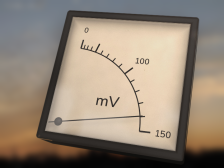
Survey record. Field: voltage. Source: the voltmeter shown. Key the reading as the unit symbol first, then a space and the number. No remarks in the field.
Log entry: mV 140
